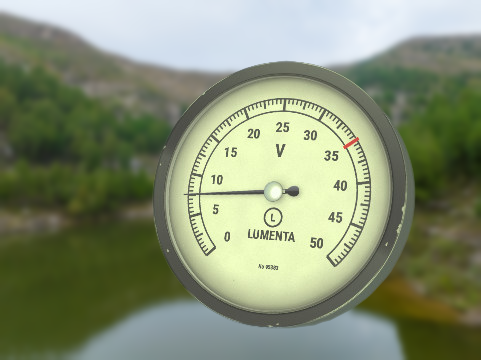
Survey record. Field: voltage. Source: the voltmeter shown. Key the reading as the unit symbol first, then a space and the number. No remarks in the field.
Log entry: V 7.5
